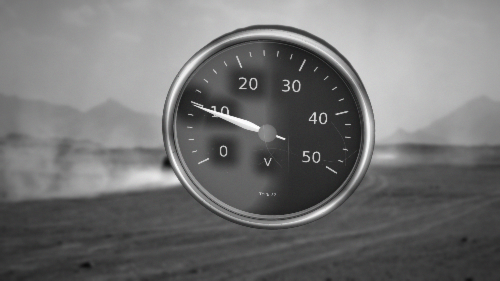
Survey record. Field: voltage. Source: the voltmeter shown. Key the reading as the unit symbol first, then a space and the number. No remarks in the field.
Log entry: V 10
